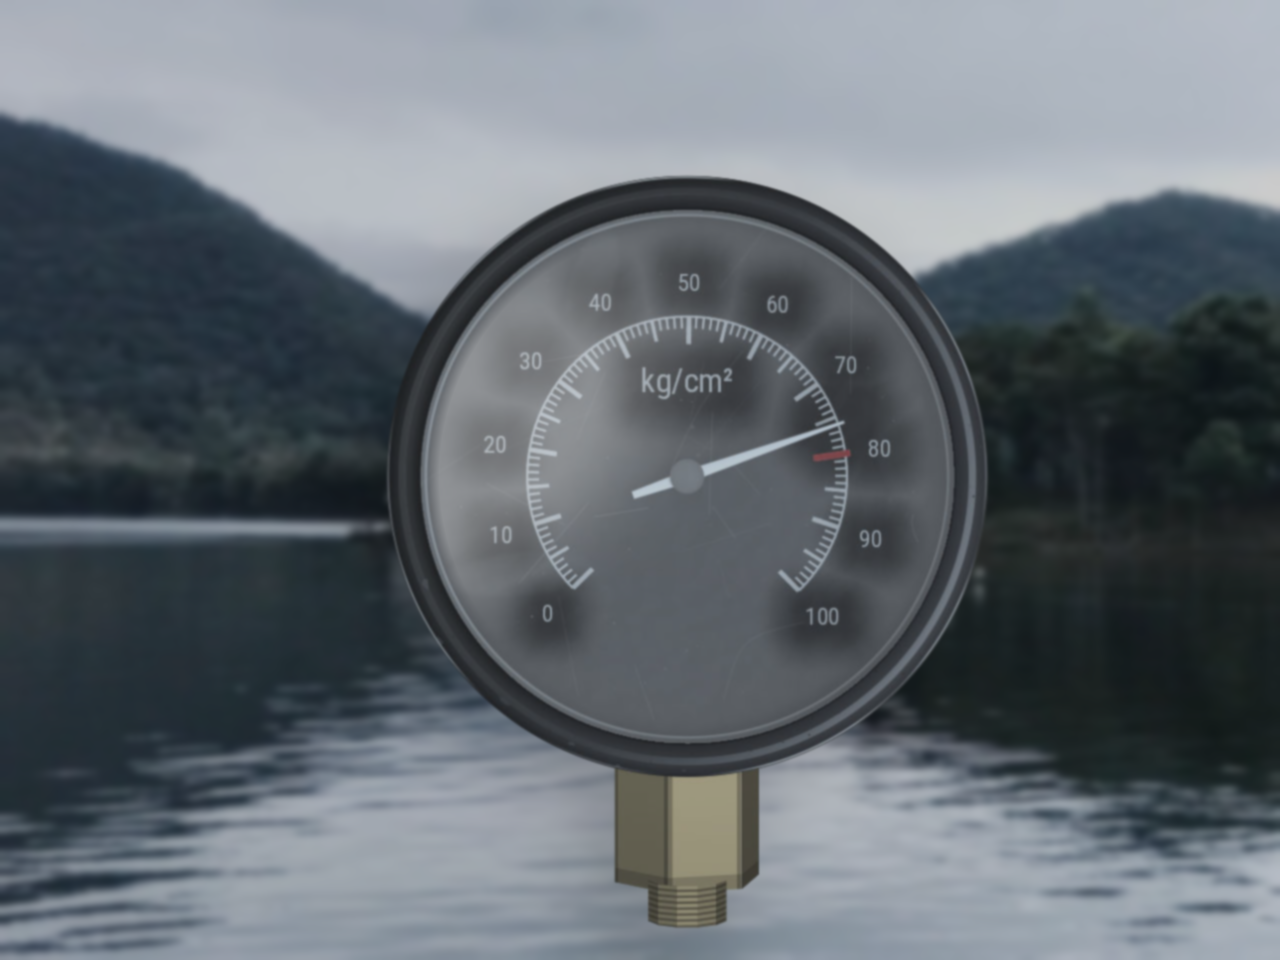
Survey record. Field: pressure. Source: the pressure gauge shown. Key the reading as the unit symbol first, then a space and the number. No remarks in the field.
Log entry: kg/cm² 76
